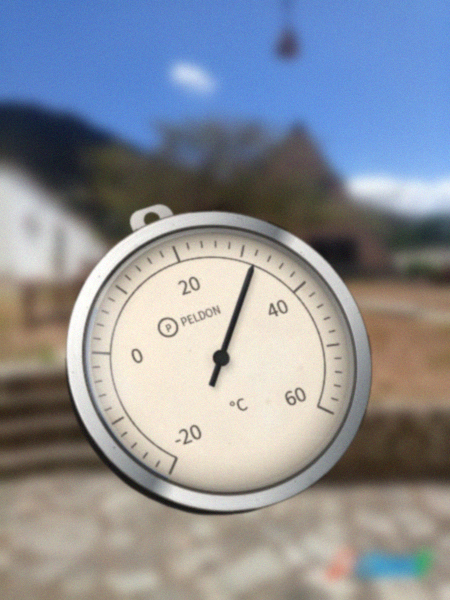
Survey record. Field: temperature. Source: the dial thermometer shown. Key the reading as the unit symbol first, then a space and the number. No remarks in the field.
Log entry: °C 32
